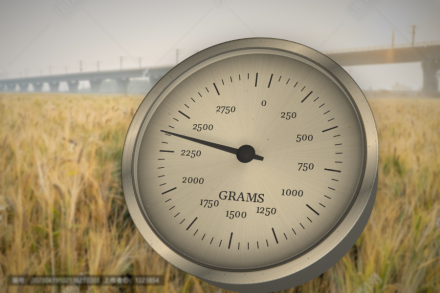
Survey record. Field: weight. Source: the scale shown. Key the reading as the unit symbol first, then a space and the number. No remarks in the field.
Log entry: g 2350
